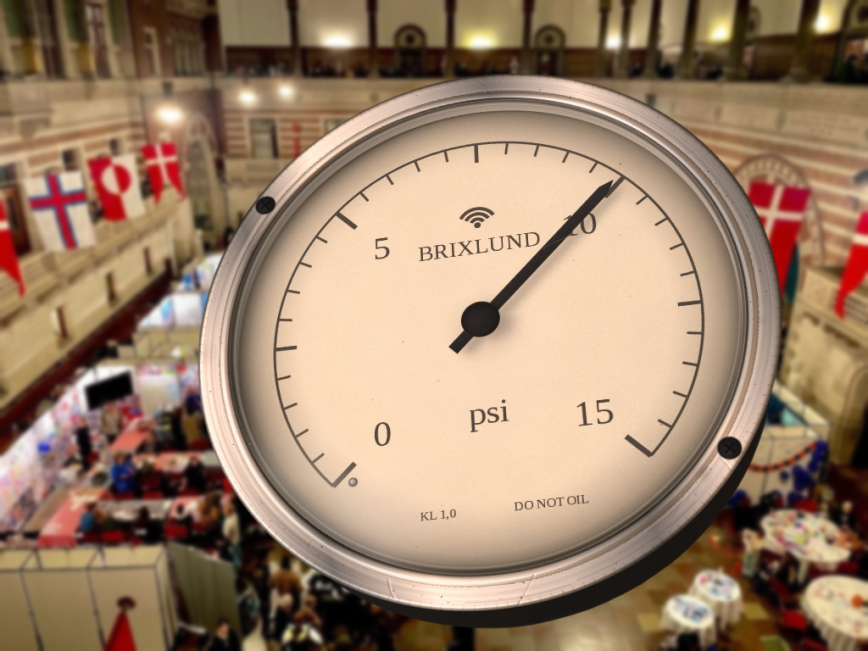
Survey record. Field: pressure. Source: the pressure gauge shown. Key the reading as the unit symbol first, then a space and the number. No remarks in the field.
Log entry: psi 10
